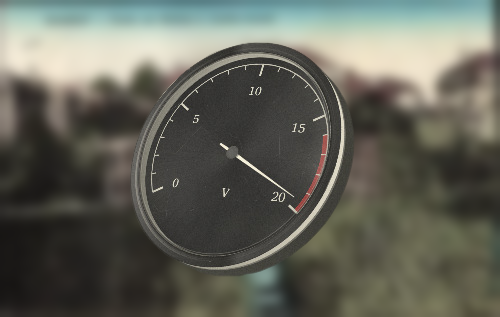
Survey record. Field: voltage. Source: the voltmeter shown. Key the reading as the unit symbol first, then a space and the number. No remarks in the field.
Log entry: V 19.5
